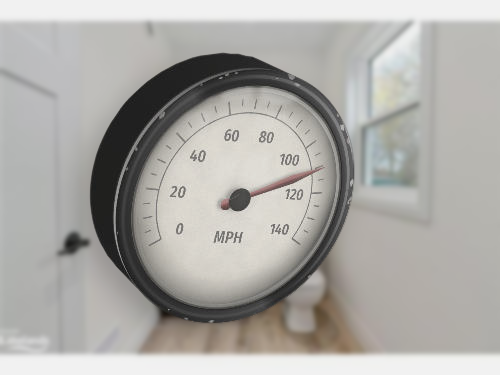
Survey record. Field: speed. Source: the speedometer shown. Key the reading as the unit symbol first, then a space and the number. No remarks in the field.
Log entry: mph 110
